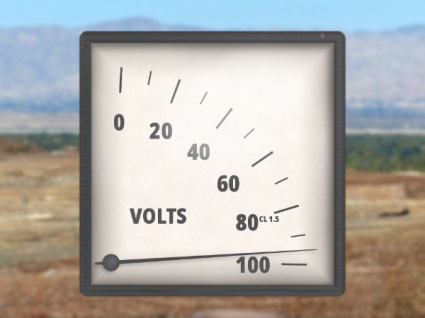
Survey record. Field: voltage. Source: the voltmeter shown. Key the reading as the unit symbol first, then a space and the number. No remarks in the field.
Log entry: V 95
